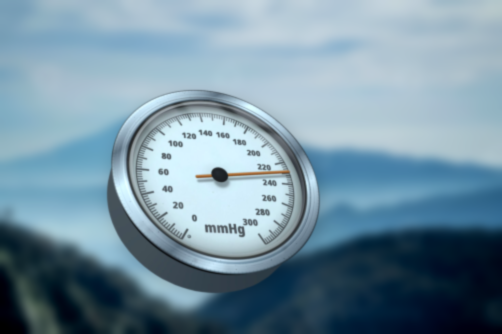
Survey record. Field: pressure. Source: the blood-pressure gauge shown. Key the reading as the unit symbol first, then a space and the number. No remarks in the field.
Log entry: mmHg 230
